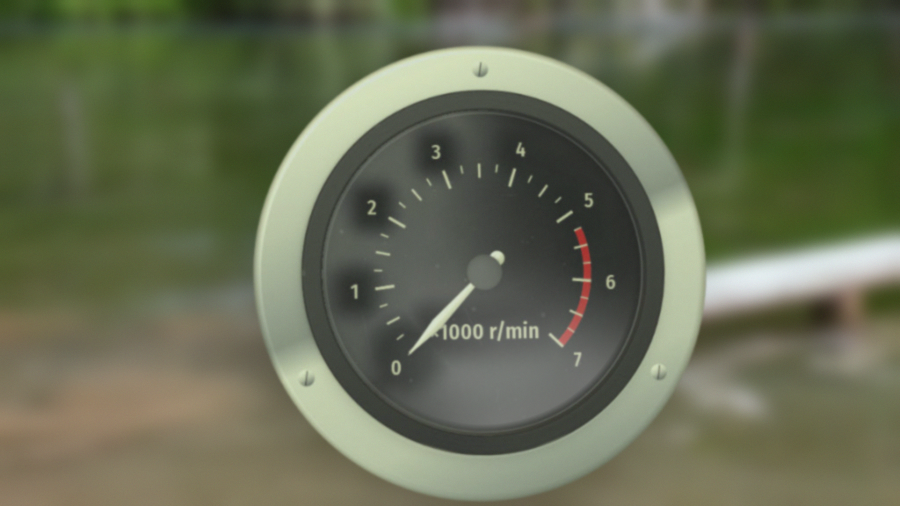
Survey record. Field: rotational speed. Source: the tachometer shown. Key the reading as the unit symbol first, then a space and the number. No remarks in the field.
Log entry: rpm 0
